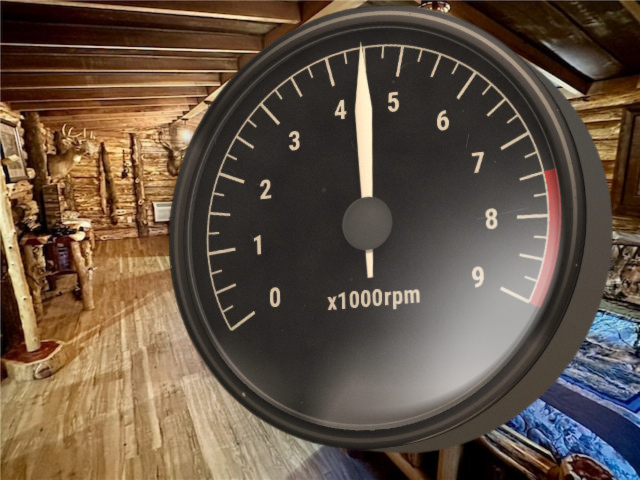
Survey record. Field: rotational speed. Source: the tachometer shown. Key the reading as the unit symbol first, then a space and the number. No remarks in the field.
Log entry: rpm 4500
